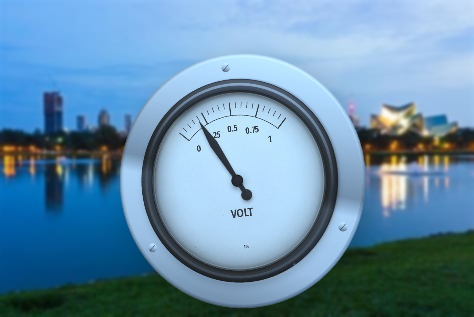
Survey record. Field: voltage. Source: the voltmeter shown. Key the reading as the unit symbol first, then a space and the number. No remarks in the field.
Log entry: V 0.2
